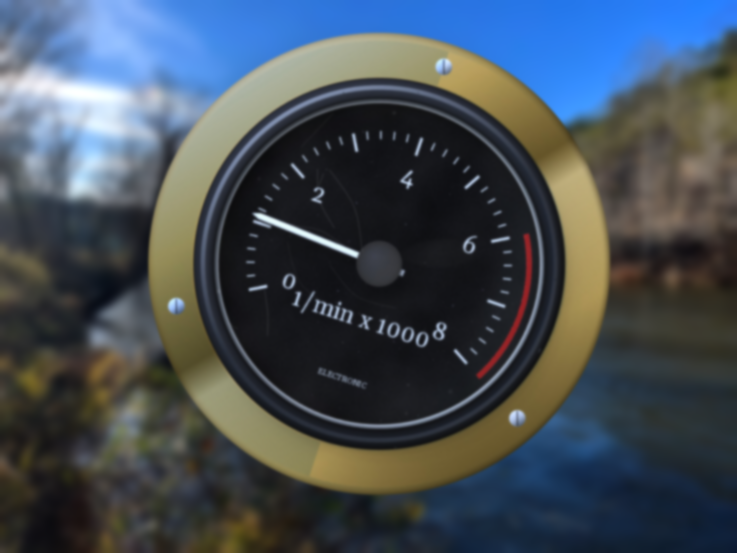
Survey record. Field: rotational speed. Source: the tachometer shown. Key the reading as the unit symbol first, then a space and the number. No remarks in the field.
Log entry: rpm 1100
